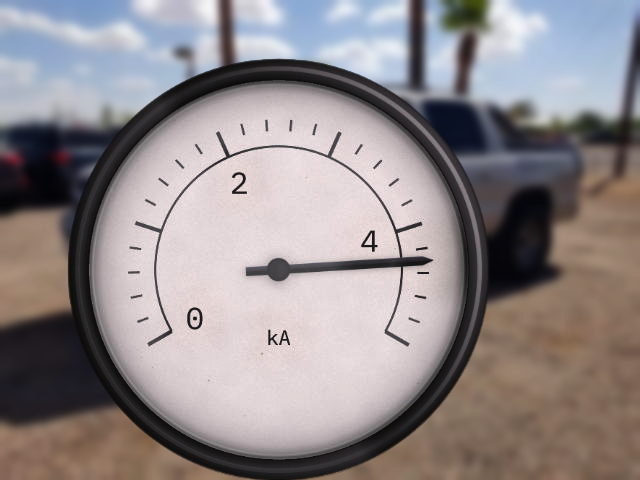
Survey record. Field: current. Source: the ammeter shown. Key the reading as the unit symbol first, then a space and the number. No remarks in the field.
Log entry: kA 4.3
